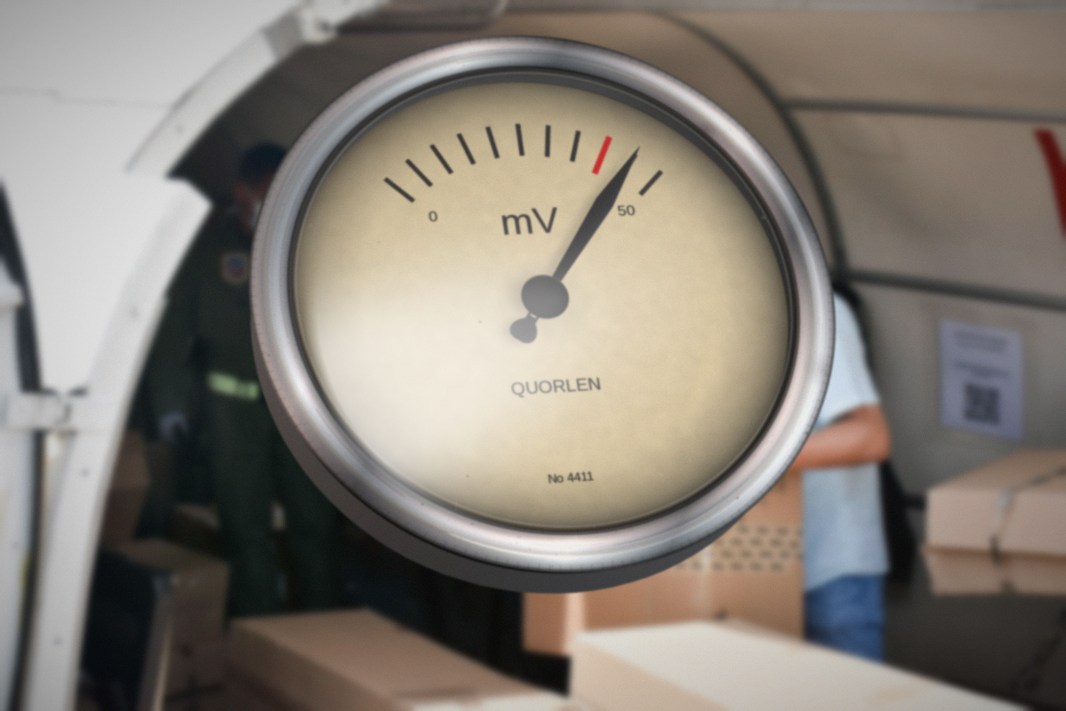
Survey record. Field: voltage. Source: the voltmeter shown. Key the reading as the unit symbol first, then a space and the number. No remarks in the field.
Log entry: mV 45
